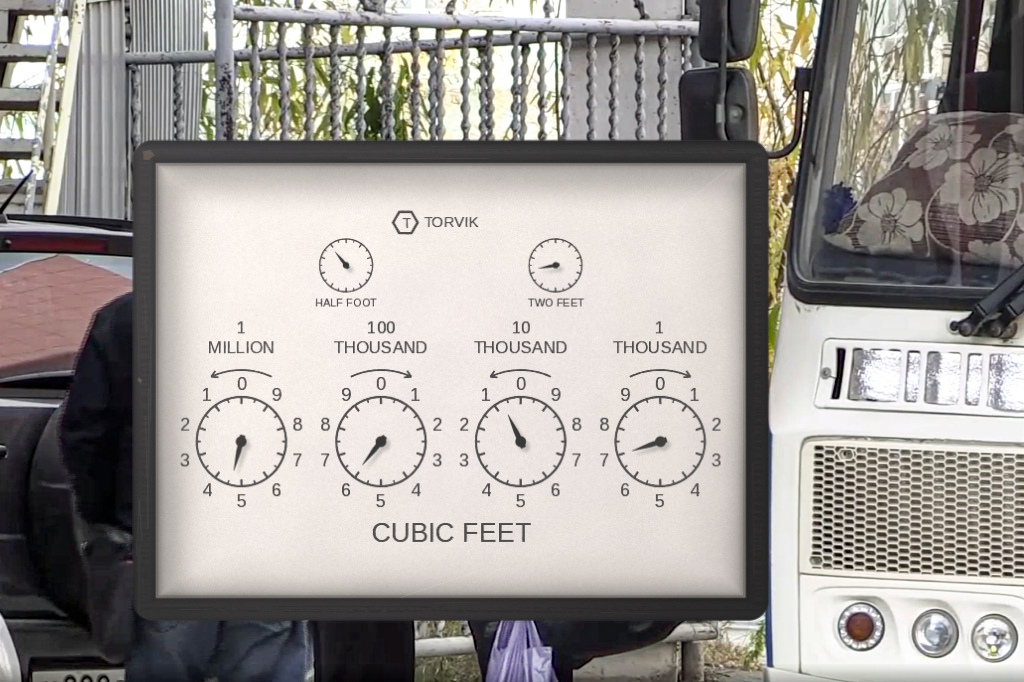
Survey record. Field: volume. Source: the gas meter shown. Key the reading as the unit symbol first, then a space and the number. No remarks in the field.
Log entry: ft³ 460700
